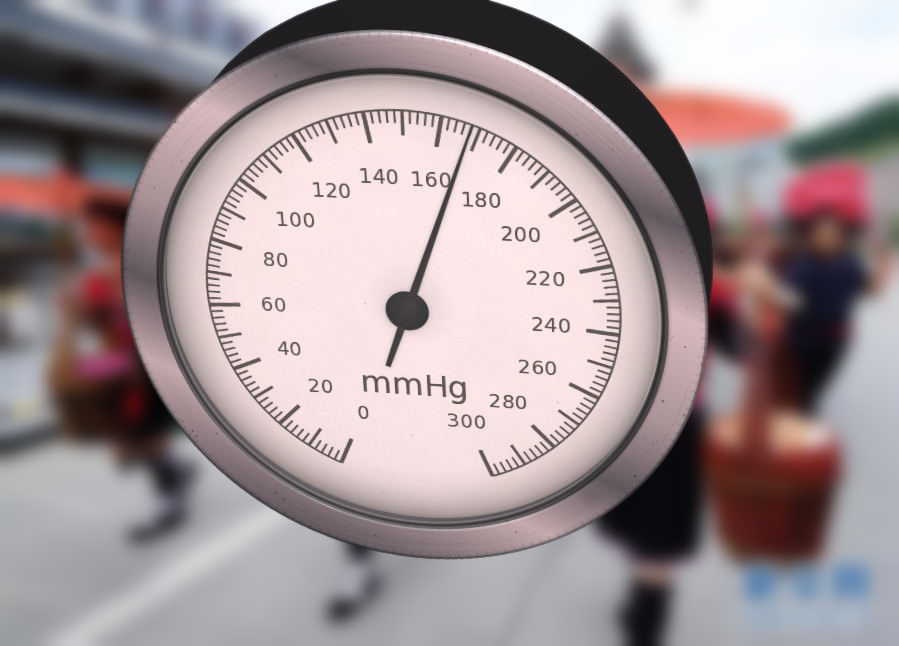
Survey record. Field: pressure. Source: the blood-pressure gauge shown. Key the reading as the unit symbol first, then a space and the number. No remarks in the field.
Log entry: mmHg 168
